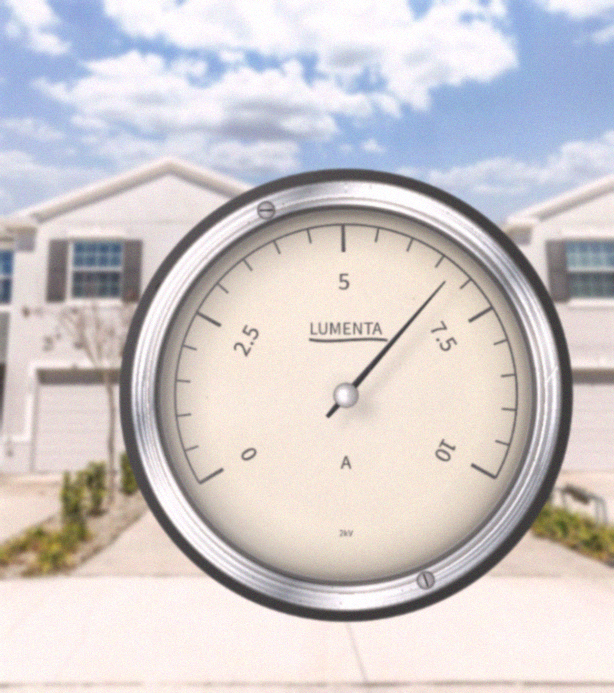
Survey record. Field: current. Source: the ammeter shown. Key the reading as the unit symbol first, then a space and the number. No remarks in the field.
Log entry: A 6.75
